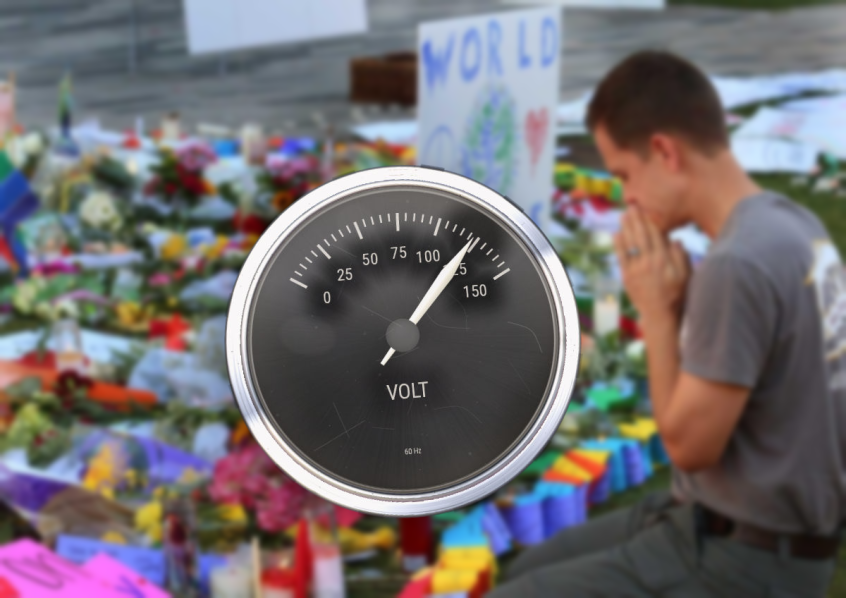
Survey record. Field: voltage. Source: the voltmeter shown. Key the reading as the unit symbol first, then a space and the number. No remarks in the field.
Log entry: V 122.5
